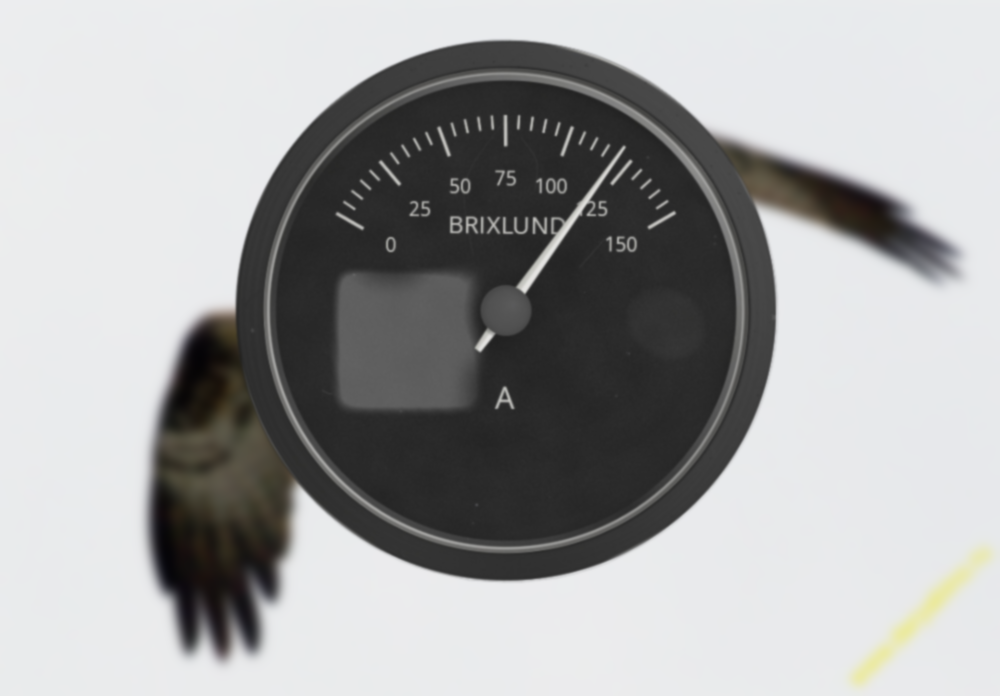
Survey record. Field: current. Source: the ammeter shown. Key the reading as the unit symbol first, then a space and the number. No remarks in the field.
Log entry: A 120
